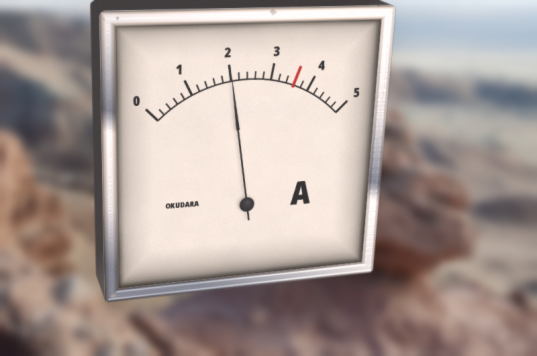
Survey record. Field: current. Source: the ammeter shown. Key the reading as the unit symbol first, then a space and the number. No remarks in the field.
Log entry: A 2
